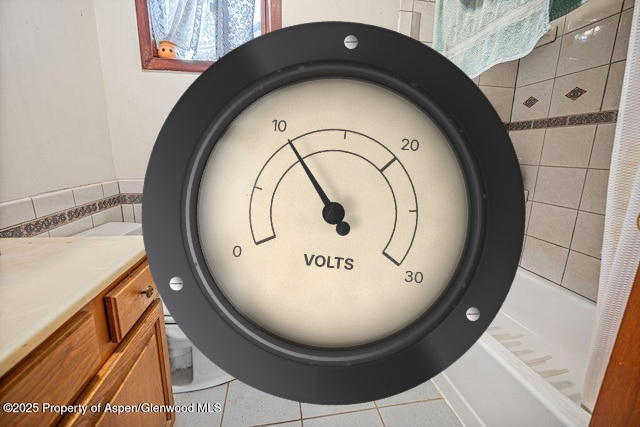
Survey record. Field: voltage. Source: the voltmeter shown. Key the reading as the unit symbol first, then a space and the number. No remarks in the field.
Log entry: V 10
